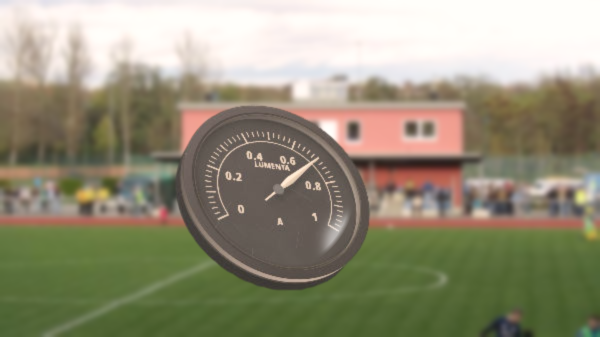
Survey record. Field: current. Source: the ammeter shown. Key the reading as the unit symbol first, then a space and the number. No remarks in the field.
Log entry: A 0.7
